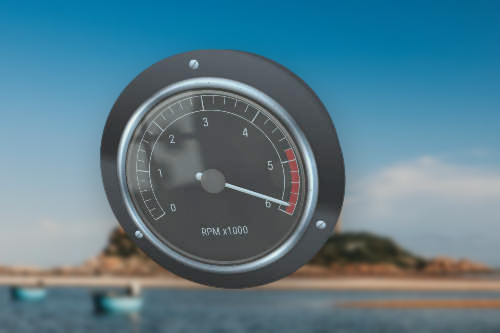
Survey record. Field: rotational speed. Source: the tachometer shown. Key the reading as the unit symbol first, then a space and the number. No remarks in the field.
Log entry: rpm 5800
